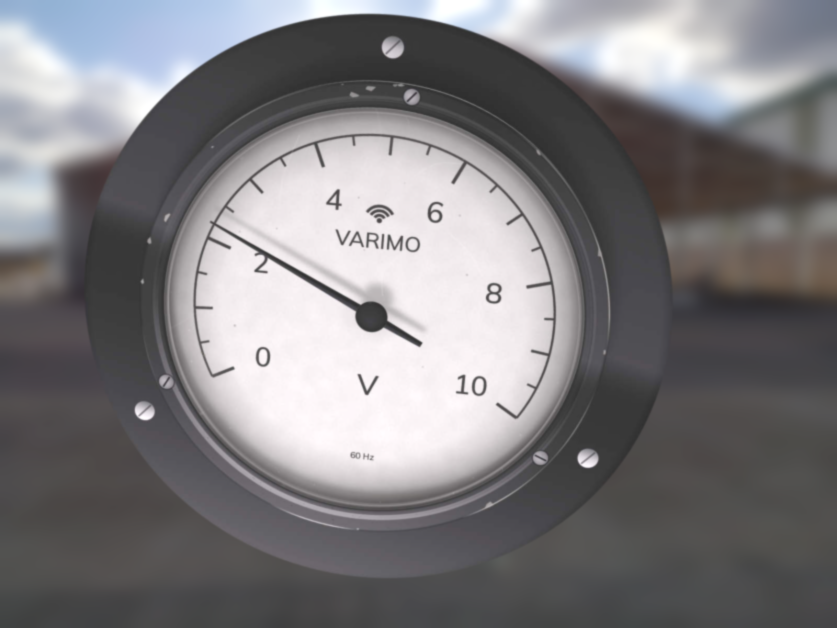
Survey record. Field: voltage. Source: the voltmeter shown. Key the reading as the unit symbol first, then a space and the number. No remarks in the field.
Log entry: V 2.25
